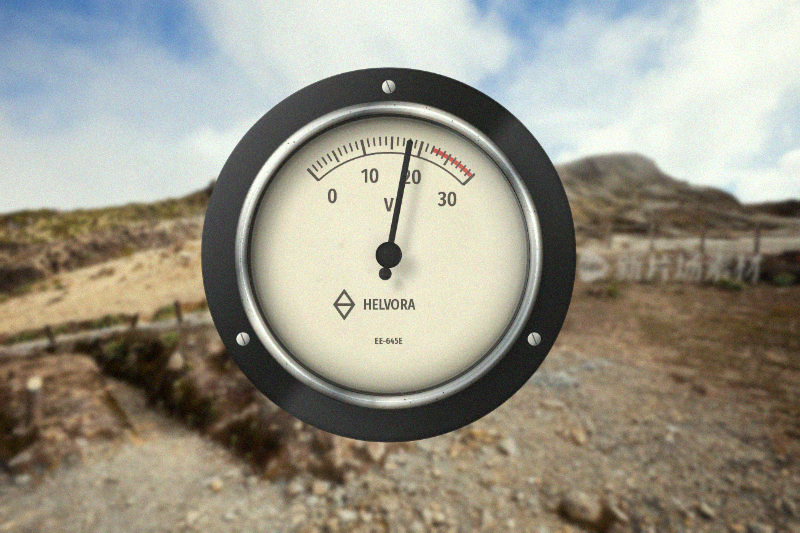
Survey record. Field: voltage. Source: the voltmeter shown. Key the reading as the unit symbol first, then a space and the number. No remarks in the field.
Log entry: V 18
